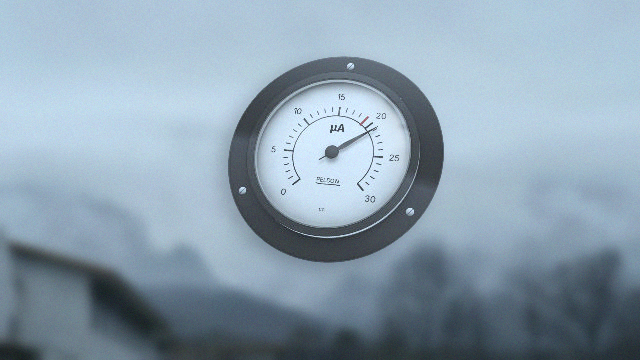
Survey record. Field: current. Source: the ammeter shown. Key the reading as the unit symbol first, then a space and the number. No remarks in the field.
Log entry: µA 21
